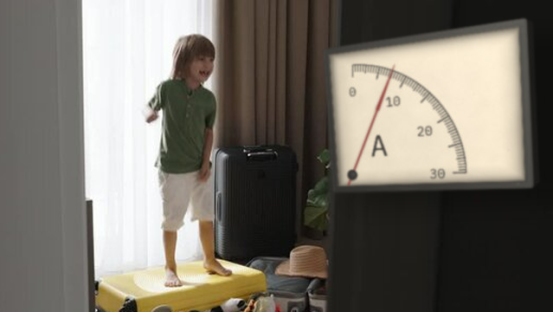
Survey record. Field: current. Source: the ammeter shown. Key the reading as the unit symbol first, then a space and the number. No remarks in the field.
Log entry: A 7.5
